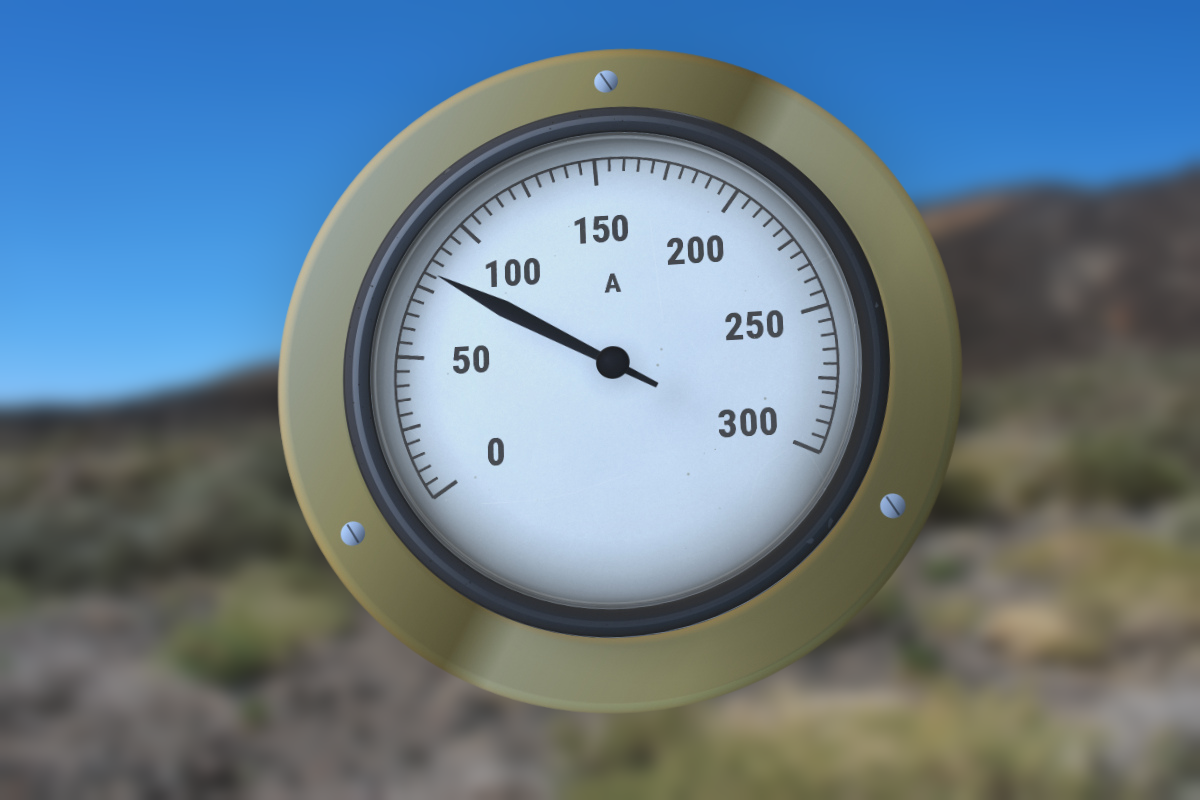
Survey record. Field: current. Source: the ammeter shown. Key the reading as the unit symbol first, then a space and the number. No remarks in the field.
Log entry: A 80
